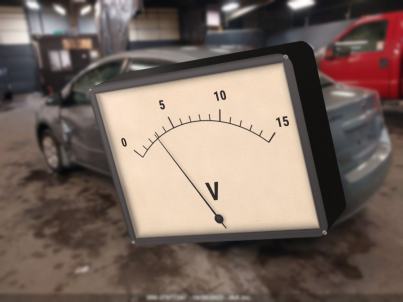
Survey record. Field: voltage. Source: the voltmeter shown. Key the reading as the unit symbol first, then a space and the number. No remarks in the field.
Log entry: V 3
